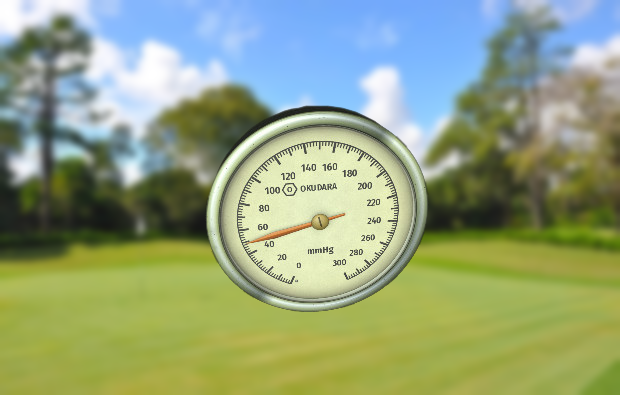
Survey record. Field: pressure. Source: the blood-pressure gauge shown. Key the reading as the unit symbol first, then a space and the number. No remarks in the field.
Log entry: mmHg 50
